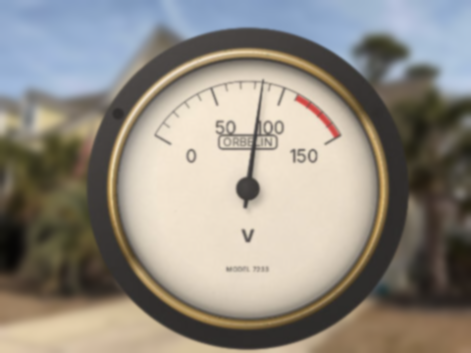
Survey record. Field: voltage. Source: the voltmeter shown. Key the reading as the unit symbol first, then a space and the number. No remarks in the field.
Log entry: V 85
